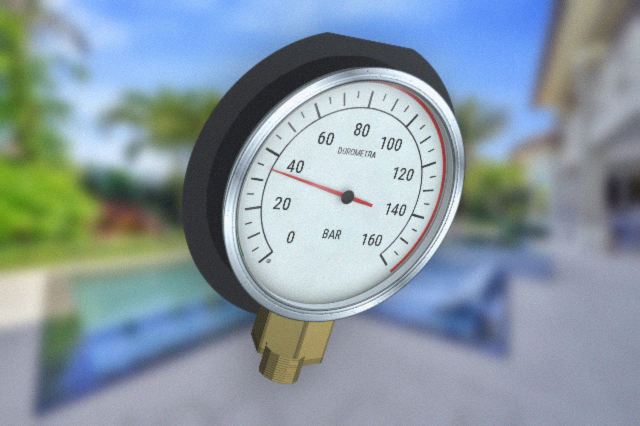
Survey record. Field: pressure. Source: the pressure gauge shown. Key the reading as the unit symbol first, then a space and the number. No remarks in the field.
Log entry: bar 35
